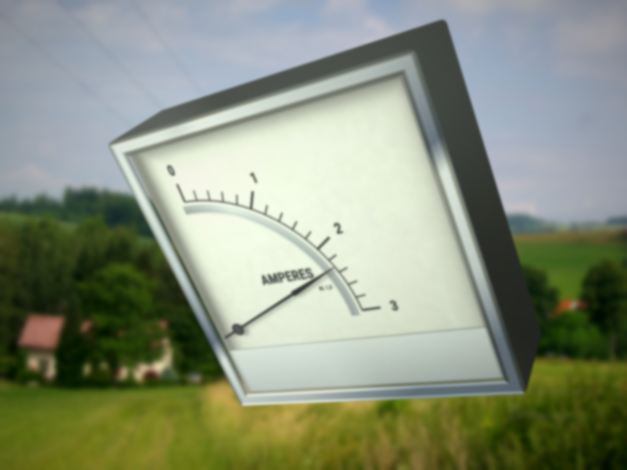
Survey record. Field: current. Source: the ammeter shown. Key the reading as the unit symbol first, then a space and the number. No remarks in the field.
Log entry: A 2.3
